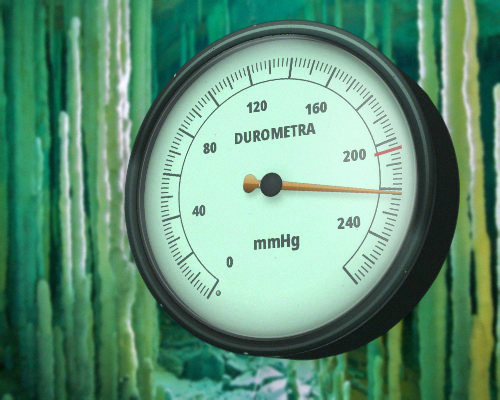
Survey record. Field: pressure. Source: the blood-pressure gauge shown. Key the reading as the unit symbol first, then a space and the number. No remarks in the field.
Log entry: mmHg 222
